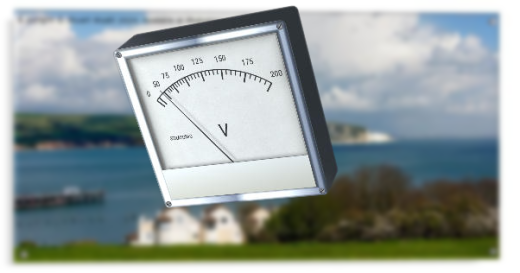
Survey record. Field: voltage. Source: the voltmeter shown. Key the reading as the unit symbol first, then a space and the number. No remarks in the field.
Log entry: V 50
